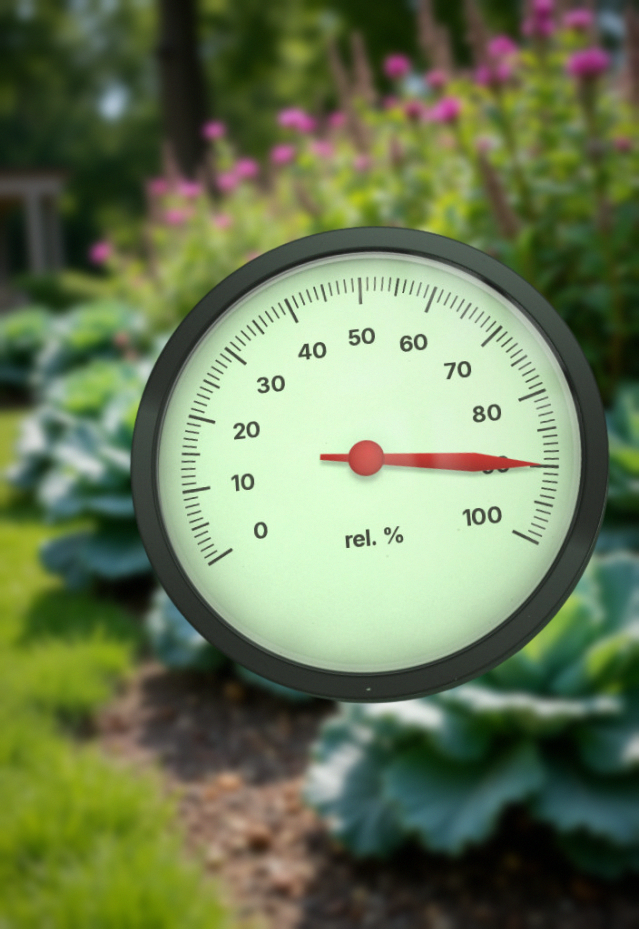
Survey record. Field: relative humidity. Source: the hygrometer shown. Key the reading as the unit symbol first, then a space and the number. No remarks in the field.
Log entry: % 90
